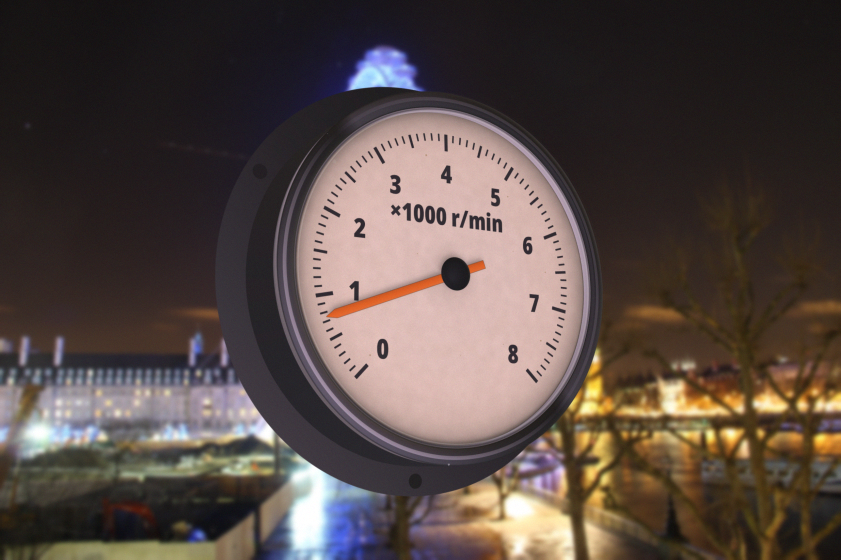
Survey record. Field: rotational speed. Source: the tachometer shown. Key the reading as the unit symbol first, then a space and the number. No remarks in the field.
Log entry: rpm 750
